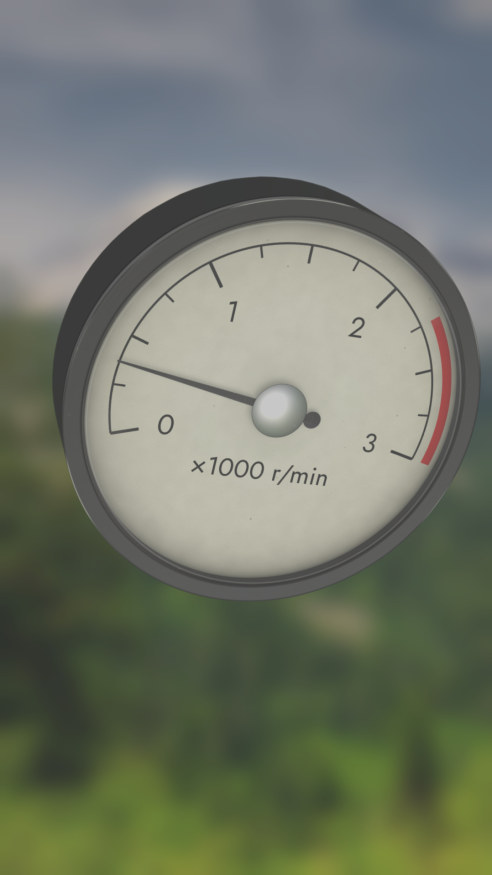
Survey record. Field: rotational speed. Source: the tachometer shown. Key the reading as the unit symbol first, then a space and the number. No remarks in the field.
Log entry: rpm 375
